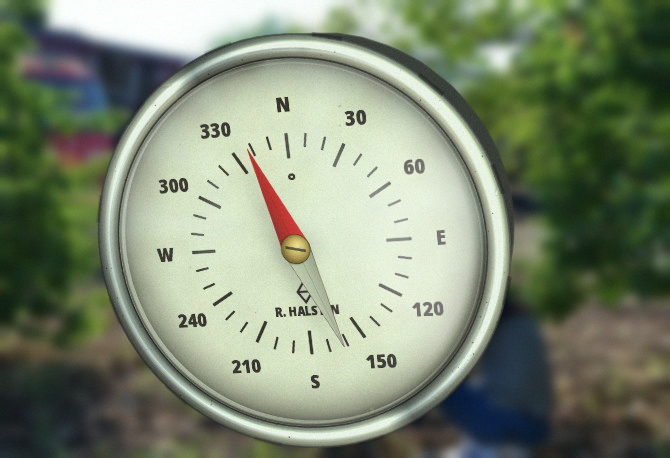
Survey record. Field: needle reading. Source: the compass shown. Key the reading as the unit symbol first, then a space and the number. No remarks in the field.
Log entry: ° 340
